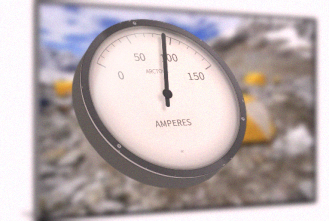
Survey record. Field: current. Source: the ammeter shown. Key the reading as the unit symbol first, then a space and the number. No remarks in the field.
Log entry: A 90
